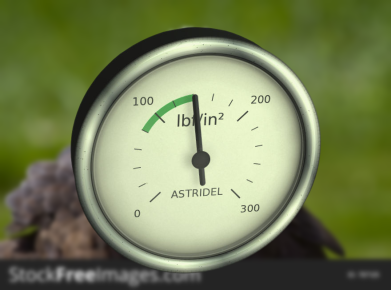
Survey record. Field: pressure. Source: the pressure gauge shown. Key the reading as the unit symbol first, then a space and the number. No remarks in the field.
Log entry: psi 140
